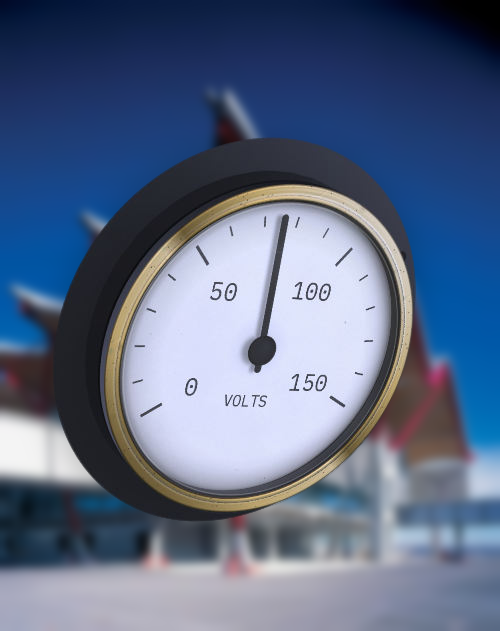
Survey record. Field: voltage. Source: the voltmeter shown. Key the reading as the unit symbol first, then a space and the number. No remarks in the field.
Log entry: V 75
